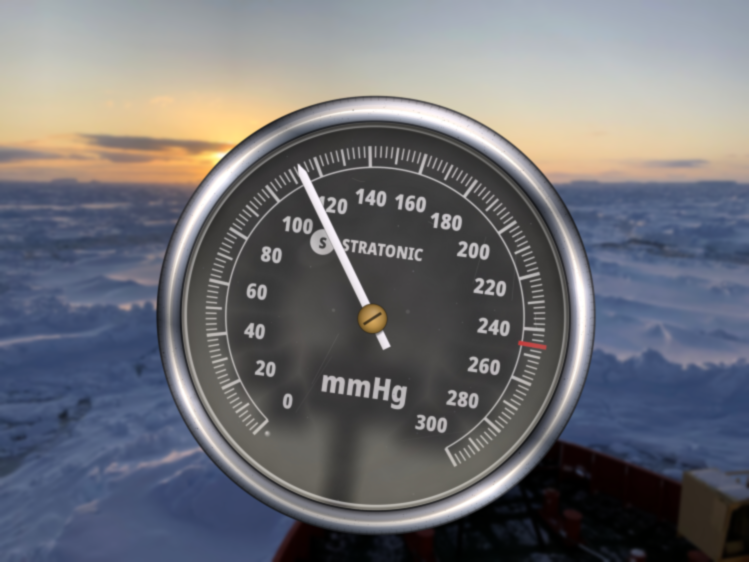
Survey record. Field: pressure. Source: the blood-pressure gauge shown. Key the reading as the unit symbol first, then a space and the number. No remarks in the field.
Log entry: mmHg 114
